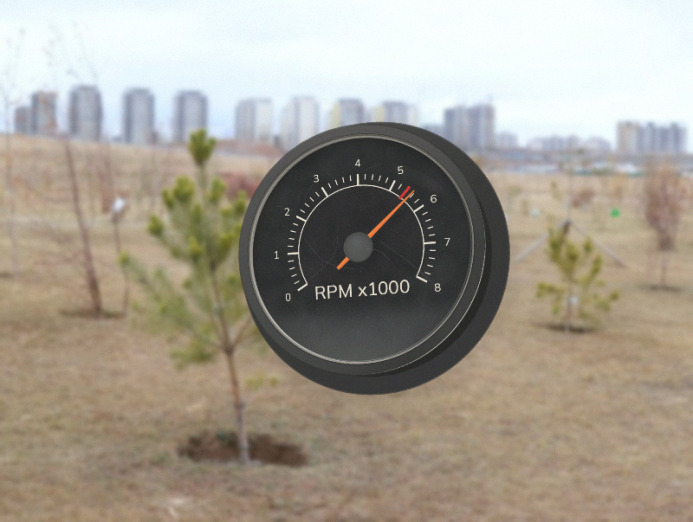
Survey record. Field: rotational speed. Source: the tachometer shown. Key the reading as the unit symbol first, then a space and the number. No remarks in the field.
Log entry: rpm 5600
